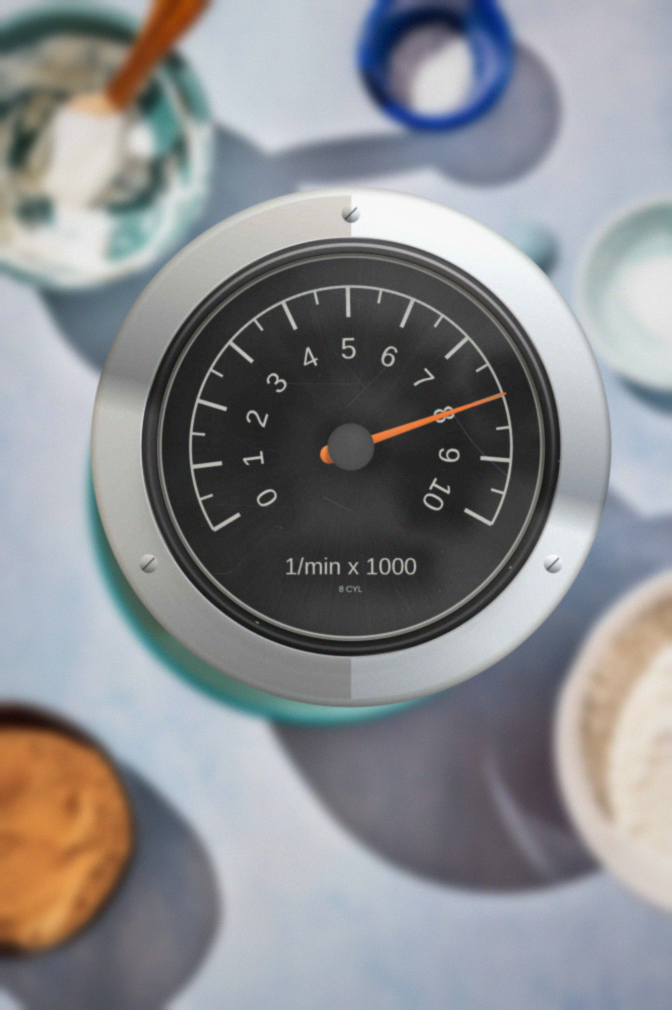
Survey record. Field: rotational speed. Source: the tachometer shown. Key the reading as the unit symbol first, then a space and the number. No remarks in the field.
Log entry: rpm 8000
